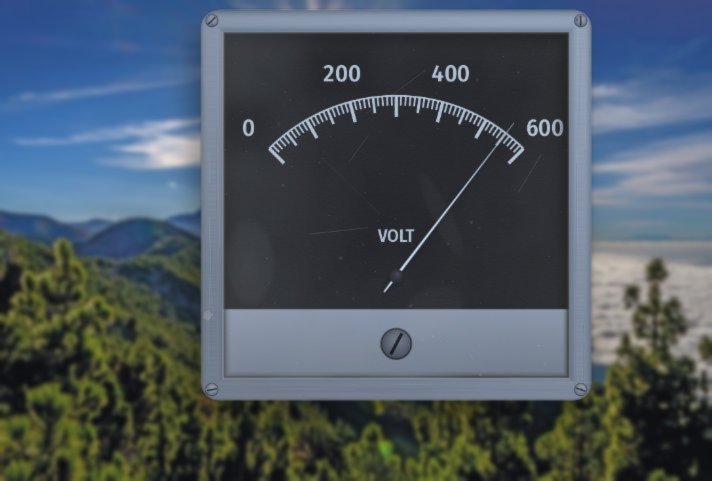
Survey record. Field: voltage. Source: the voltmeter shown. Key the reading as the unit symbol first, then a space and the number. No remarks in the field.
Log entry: V 550
